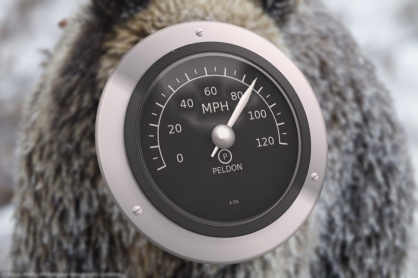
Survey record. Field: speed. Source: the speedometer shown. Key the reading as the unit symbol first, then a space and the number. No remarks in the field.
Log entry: mph 85
